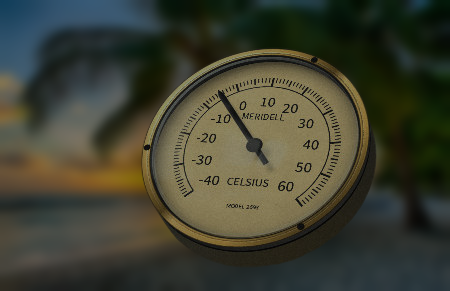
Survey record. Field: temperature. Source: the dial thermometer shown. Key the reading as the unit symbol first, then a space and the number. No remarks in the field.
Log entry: °C -5
